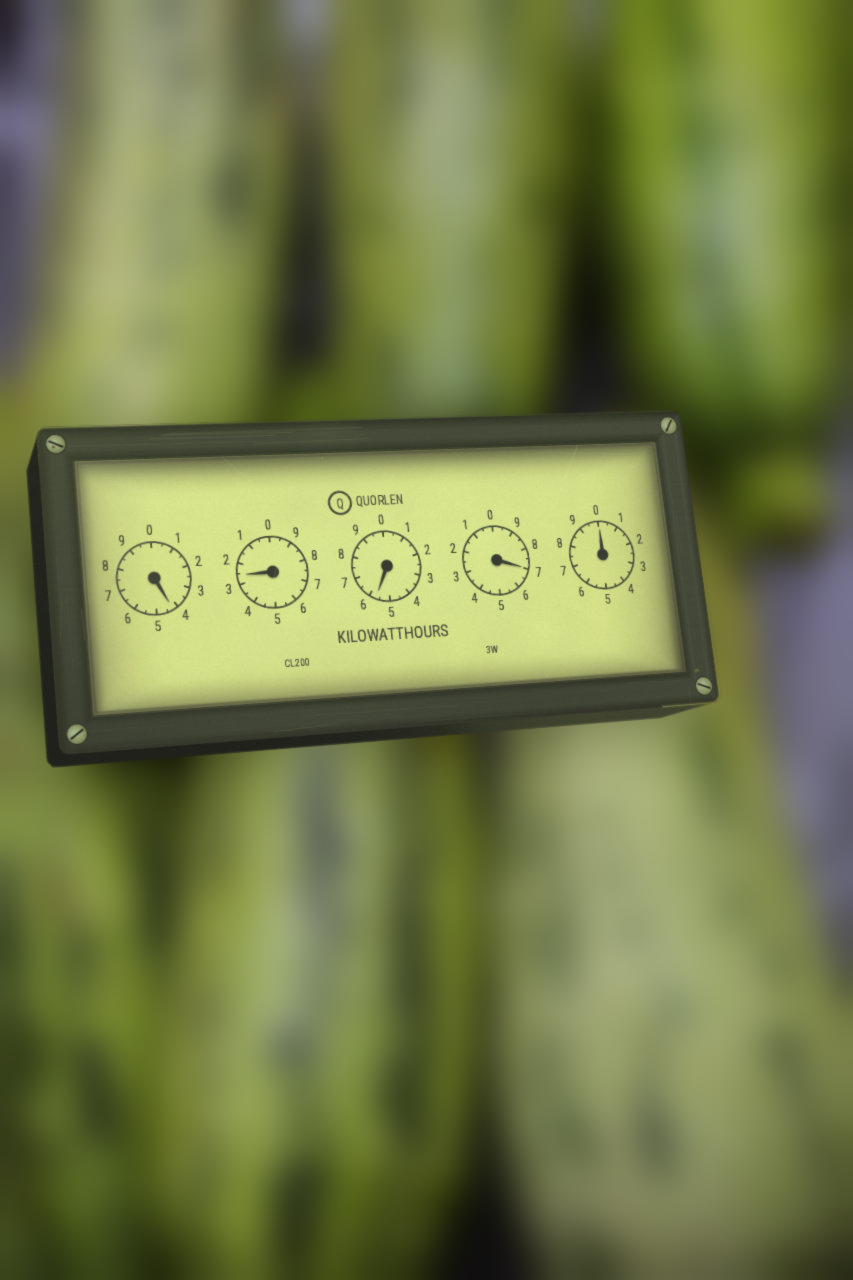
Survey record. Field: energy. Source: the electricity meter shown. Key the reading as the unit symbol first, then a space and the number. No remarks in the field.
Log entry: kWh 42570
